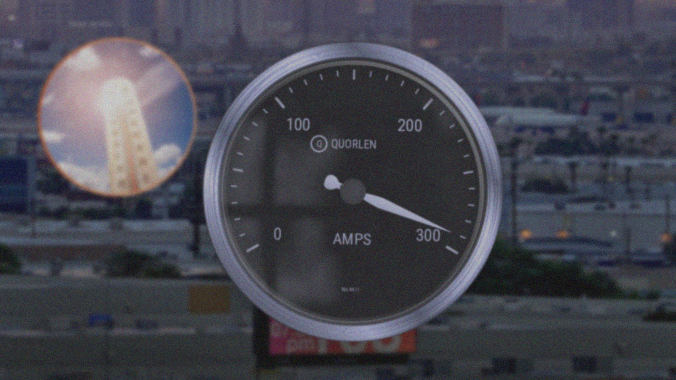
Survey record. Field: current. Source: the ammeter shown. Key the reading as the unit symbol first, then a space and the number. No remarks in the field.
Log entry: A 290
